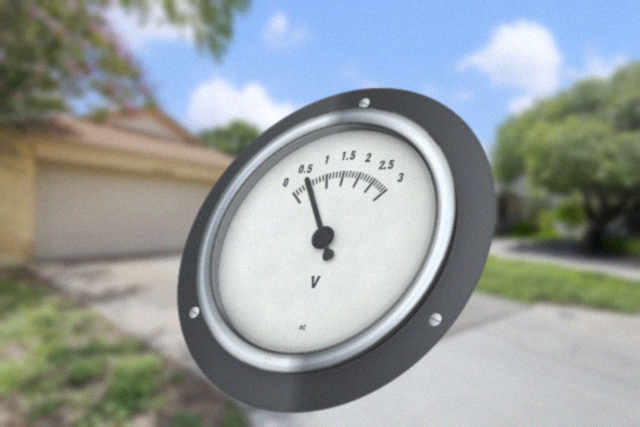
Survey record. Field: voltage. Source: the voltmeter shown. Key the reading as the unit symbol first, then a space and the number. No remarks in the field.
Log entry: V 0.5
